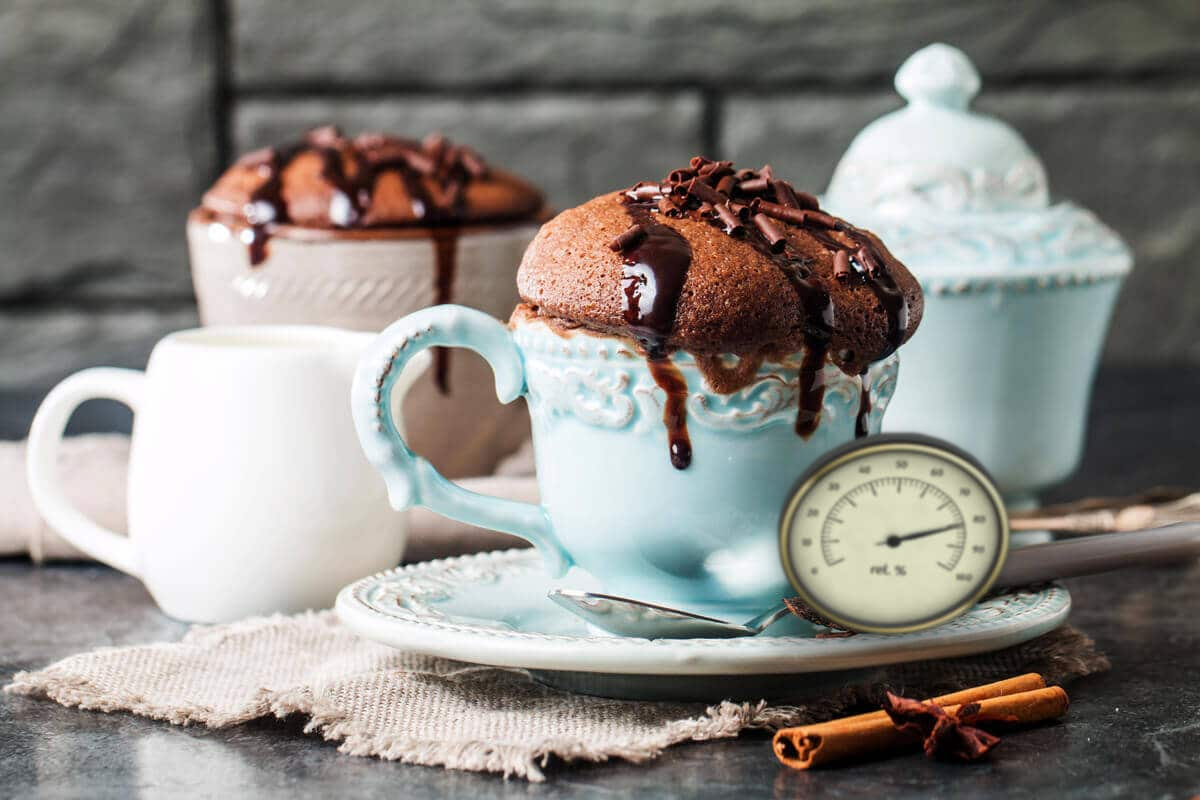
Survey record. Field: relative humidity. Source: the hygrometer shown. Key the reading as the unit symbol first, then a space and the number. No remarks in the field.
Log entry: % 80
